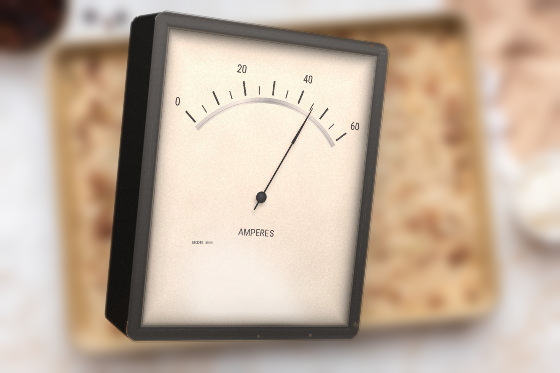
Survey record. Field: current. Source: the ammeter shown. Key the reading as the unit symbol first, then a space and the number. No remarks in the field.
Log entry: A 45
